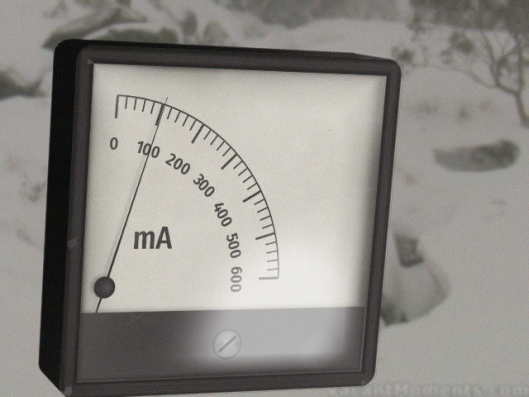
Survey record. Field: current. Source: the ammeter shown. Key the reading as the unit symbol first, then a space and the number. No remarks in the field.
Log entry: mA 100
